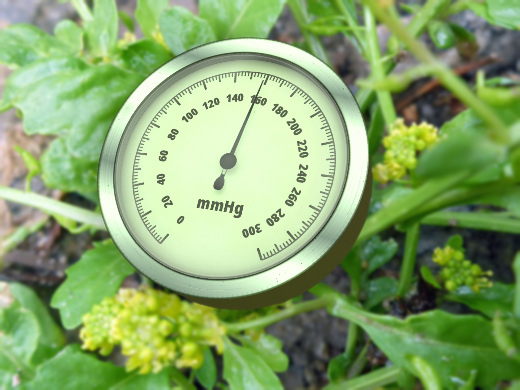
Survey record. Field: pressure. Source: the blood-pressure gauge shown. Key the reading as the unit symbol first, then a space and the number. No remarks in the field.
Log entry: mmHg 160
